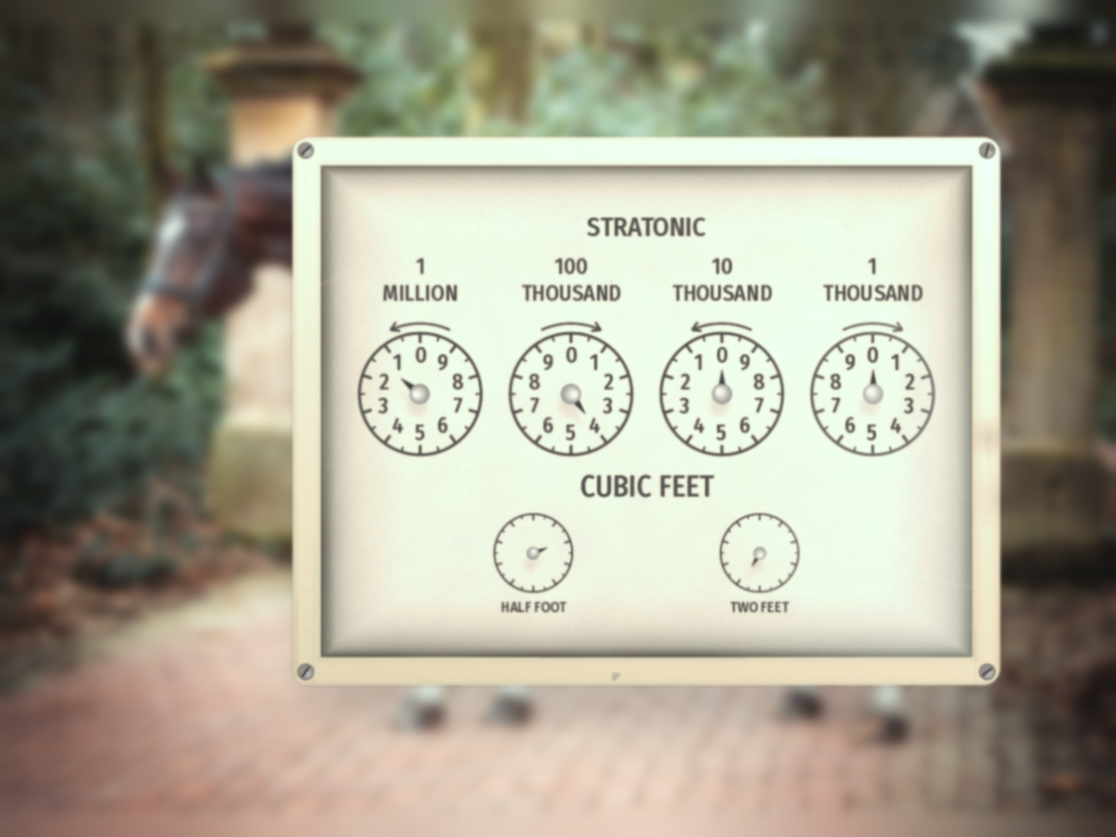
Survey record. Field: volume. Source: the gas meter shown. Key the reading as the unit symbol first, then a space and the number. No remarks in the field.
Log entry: ft³ 140000
